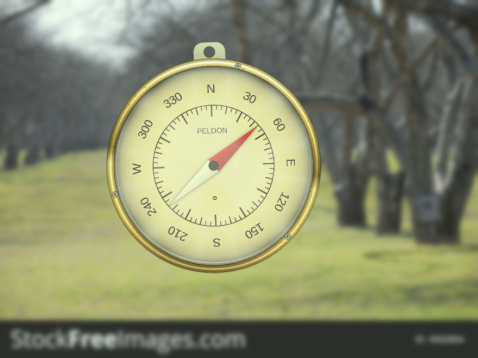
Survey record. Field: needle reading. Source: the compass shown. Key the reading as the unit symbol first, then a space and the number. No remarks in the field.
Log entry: ° 50
